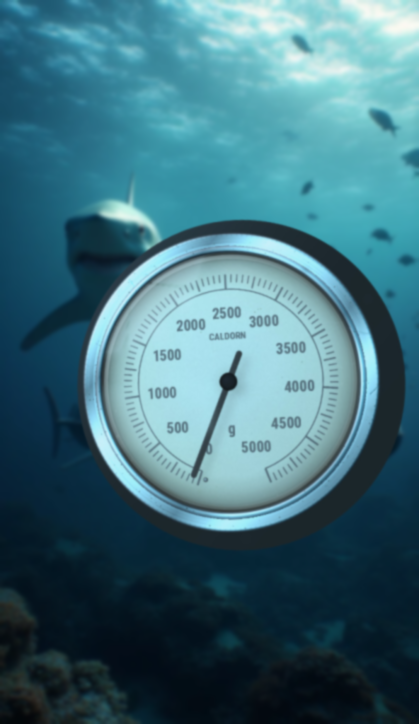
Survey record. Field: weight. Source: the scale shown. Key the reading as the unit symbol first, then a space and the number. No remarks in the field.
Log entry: g 50
